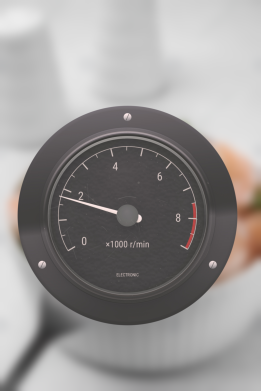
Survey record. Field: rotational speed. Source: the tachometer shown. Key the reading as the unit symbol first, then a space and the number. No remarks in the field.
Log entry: rpm 1750
